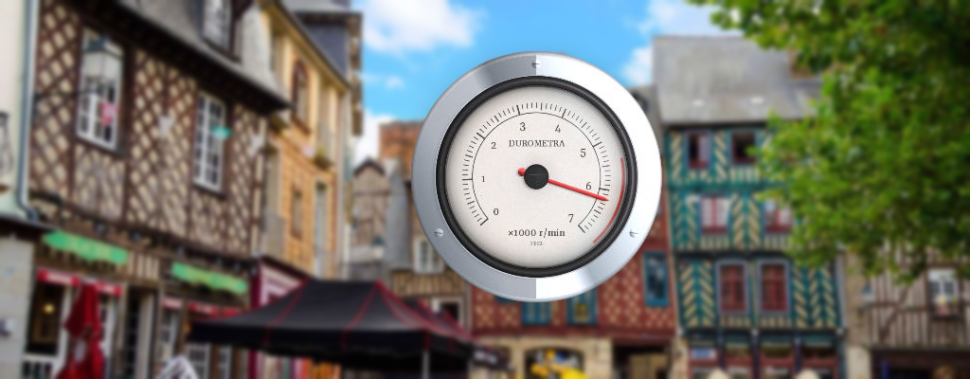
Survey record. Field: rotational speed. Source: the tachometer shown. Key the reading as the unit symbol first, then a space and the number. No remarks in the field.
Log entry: rpm 6200
